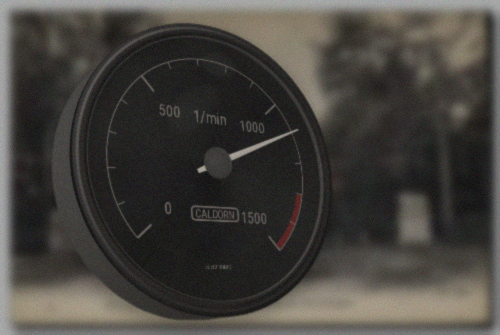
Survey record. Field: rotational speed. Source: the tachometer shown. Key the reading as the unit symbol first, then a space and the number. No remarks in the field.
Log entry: rpm 1100
